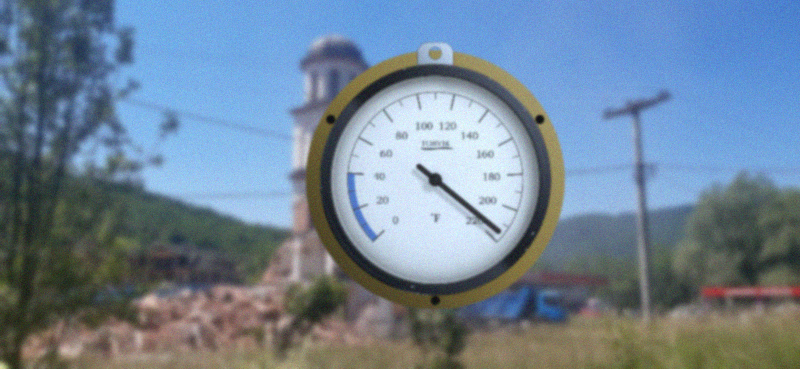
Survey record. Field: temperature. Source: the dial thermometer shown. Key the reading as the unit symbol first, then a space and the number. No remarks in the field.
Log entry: °F 215
